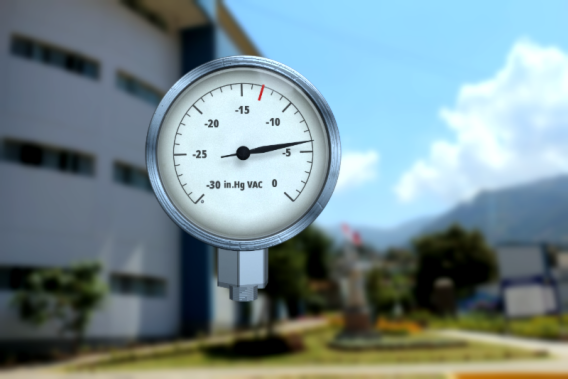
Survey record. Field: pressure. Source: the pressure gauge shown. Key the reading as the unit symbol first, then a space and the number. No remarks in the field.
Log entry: inHg -6
